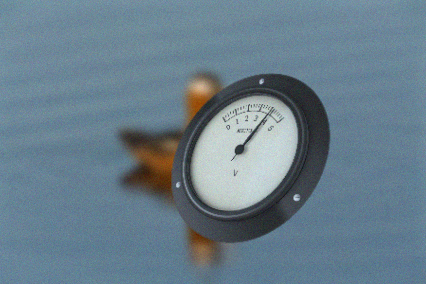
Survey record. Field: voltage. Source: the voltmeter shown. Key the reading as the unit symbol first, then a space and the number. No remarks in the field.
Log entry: V 4
